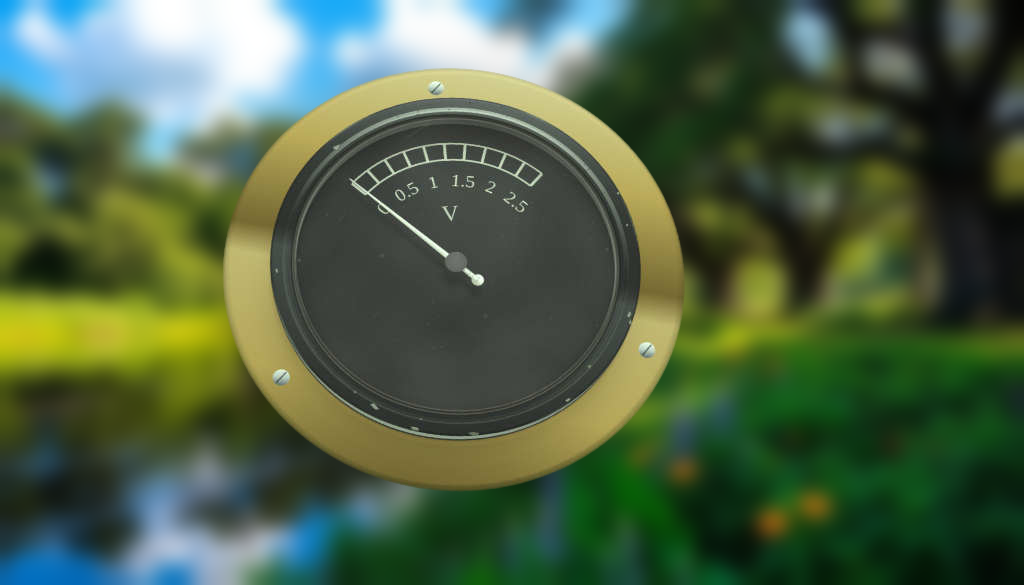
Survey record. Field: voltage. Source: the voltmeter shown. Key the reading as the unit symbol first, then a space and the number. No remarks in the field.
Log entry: V 0
